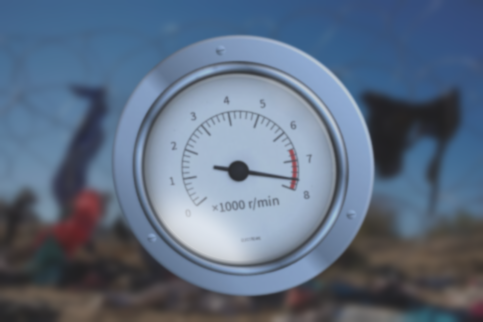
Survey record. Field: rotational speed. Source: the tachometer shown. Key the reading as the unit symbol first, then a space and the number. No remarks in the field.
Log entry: rpm 7600
